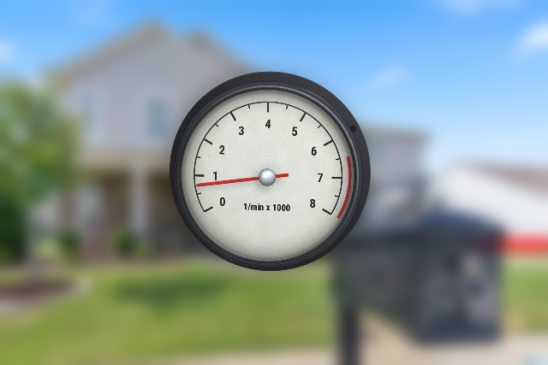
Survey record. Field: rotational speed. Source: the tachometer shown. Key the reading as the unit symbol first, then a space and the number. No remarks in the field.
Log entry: rpm 750
